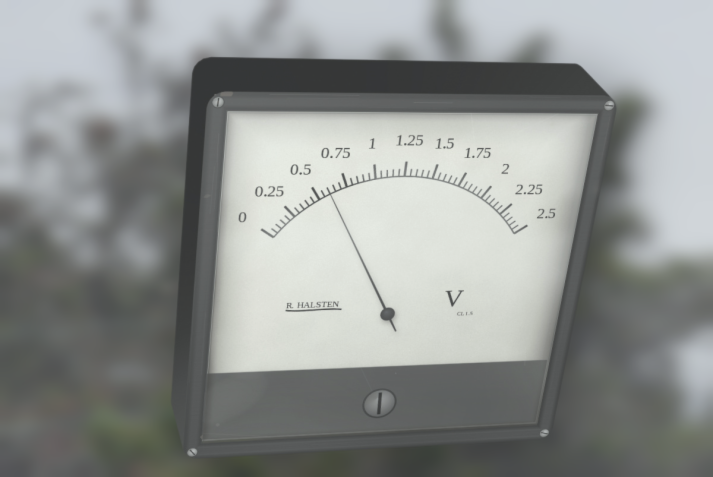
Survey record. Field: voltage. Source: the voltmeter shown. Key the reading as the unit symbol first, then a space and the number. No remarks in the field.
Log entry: V 0.6
